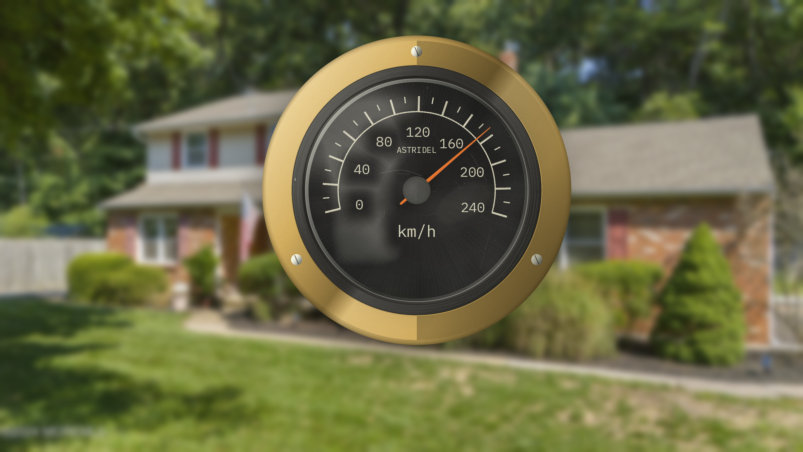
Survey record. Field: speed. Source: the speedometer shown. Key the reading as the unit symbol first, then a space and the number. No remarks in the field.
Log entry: km/h 175
